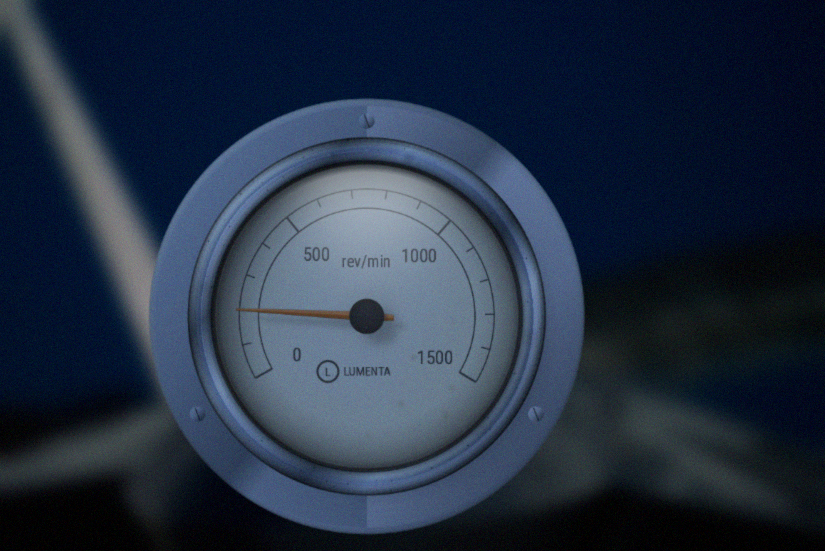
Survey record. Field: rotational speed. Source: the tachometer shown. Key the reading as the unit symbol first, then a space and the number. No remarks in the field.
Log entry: rpm 200
